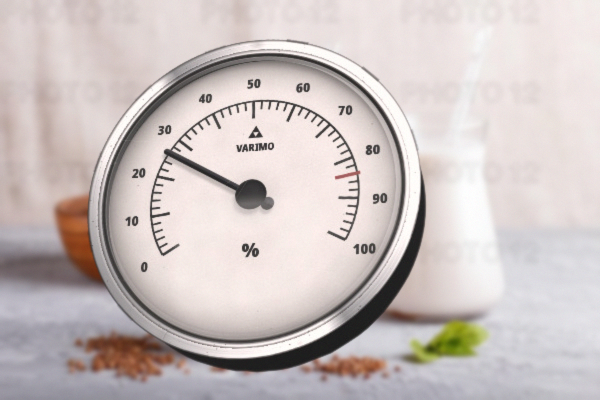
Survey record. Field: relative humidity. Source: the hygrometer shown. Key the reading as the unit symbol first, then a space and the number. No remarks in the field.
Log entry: % 26
